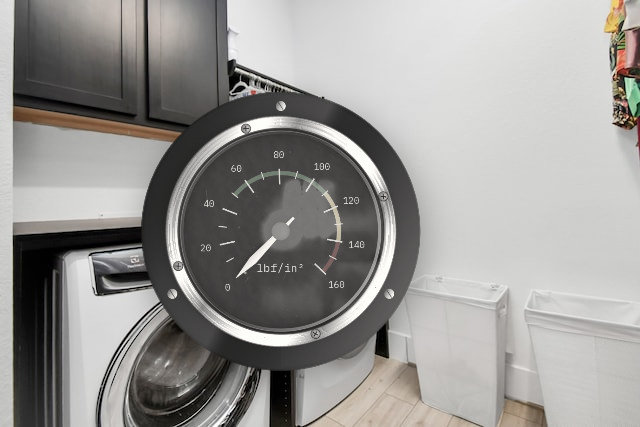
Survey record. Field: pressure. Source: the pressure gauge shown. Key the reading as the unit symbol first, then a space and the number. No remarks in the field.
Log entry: psi 0
